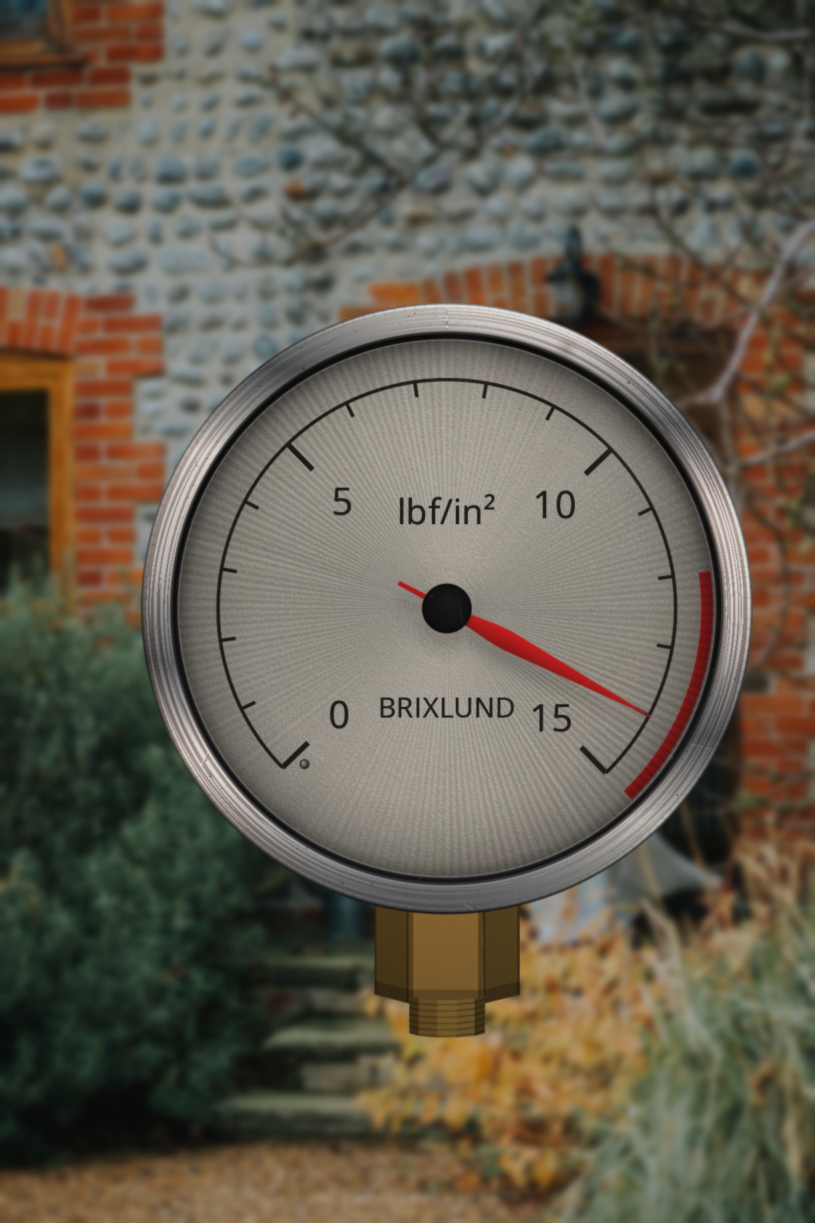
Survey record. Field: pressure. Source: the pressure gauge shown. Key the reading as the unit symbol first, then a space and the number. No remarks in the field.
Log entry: psi 14
